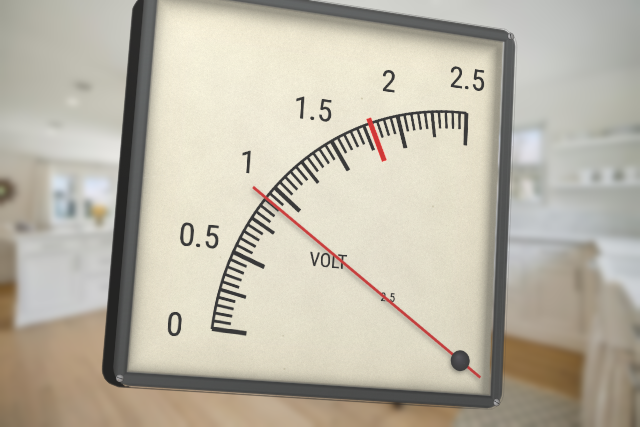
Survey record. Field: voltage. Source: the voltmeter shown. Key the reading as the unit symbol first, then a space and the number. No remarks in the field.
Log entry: V 0.9
